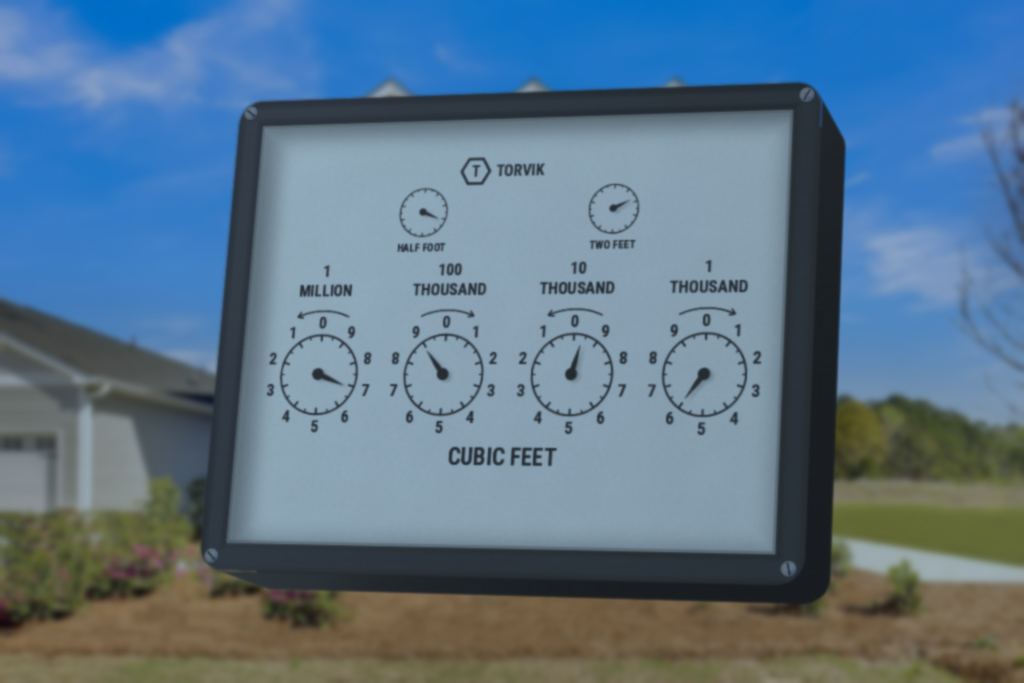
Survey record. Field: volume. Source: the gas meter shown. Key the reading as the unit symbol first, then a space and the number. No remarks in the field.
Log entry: ft³ 689600
